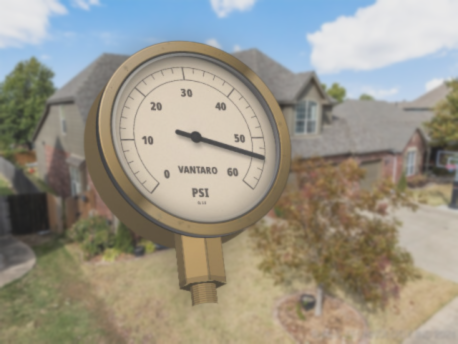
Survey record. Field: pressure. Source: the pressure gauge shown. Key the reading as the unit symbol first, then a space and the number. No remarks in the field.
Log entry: psi 54
